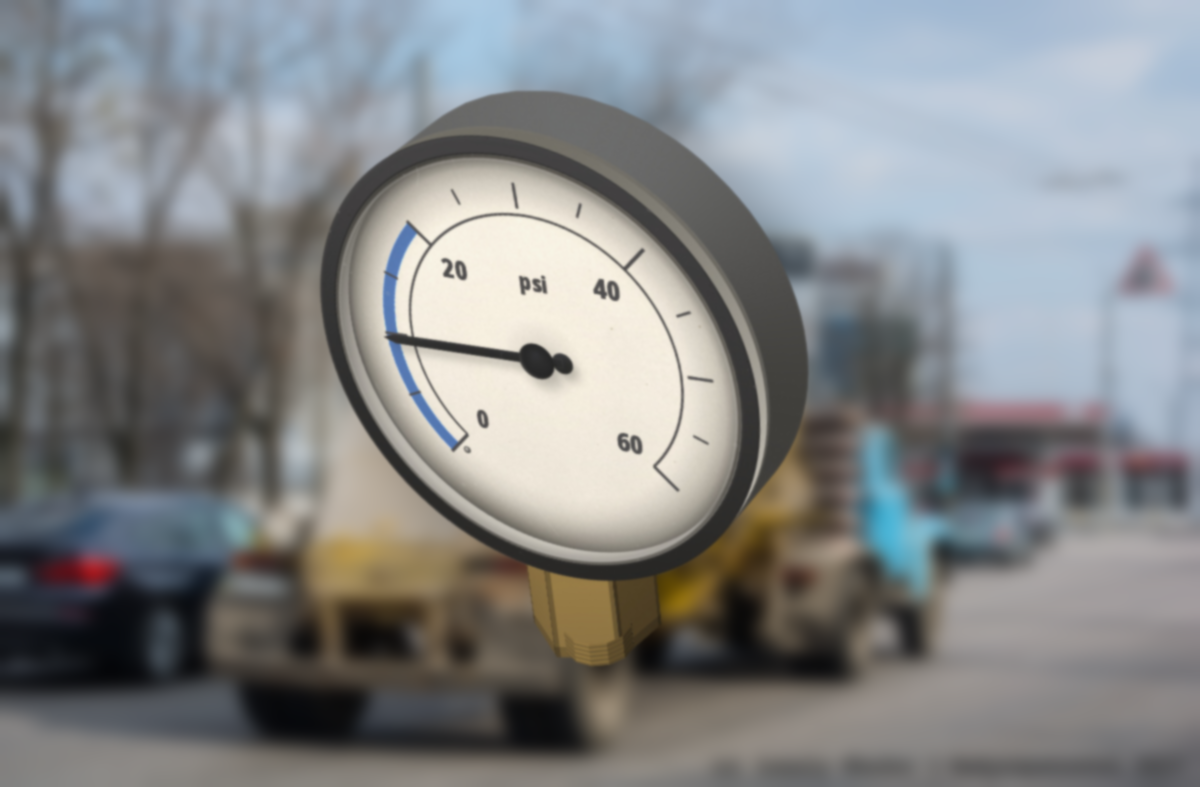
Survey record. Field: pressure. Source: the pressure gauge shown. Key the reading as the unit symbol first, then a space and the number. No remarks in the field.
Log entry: psi 10
